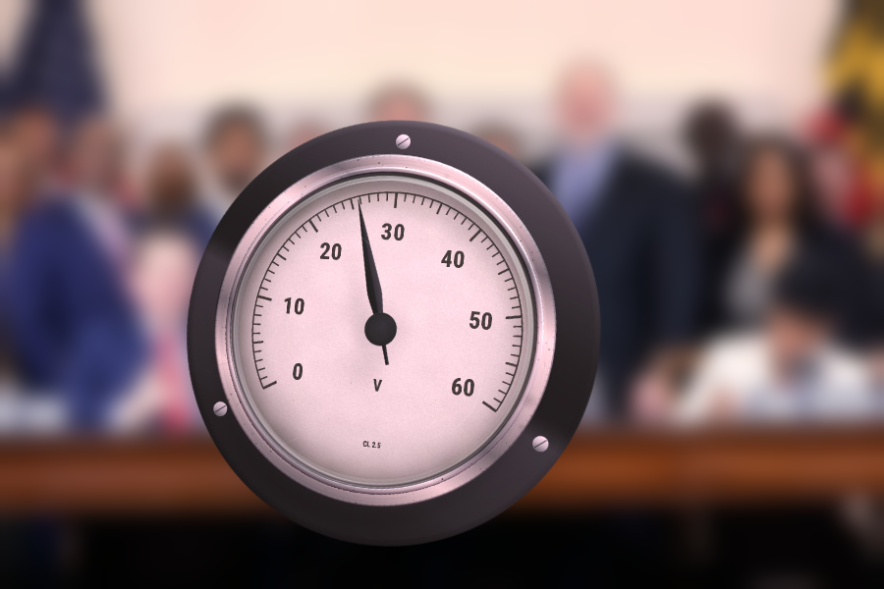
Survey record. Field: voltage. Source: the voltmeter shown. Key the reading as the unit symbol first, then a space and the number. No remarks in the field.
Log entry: V 26
